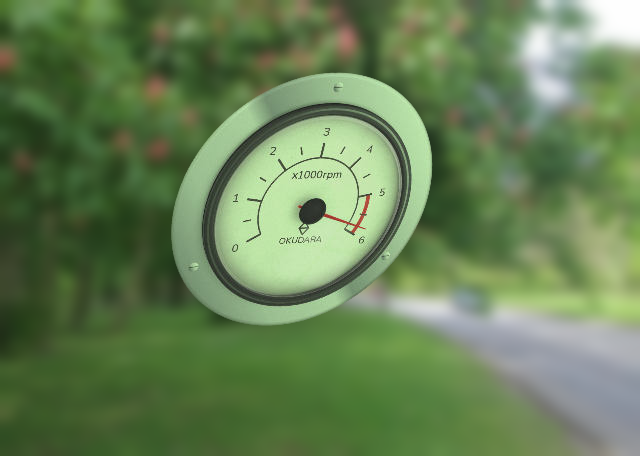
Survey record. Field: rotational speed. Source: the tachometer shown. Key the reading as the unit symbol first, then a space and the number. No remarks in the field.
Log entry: rpm 5750
